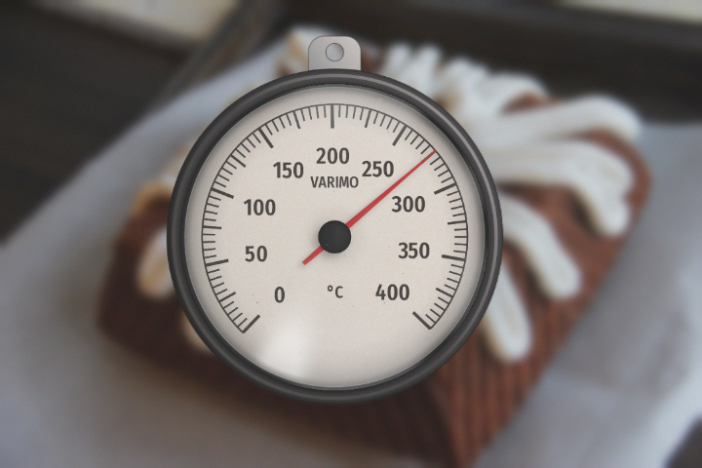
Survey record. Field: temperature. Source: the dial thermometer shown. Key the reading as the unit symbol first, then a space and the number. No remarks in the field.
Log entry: °C 275
